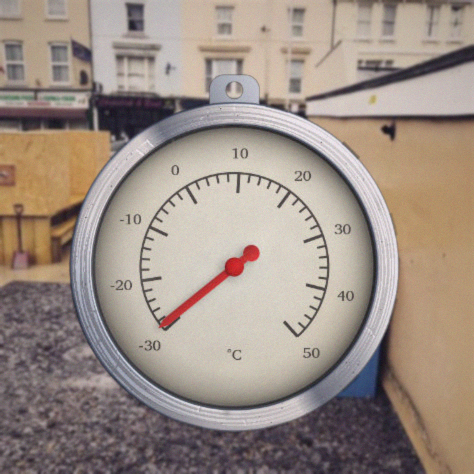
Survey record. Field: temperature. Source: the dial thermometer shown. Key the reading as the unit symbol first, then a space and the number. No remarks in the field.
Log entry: °C -29
